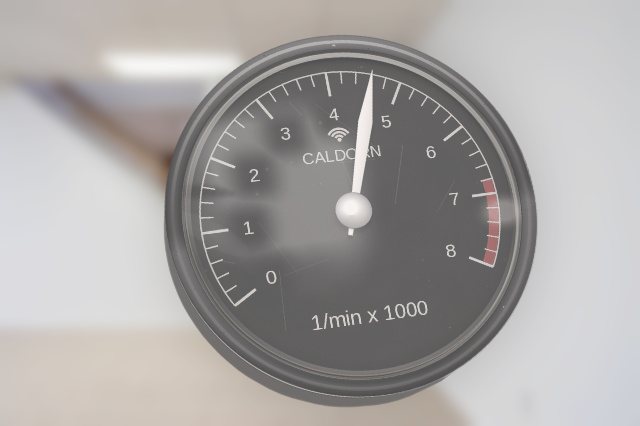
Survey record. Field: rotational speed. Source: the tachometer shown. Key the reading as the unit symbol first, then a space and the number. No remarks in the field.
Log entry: rpm 4600
